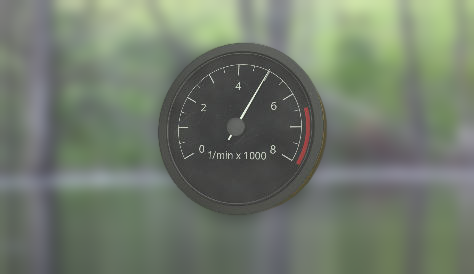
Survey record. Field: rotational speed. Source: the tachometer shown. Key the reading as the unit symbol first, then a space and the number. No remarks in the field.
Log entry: rpm 5000
